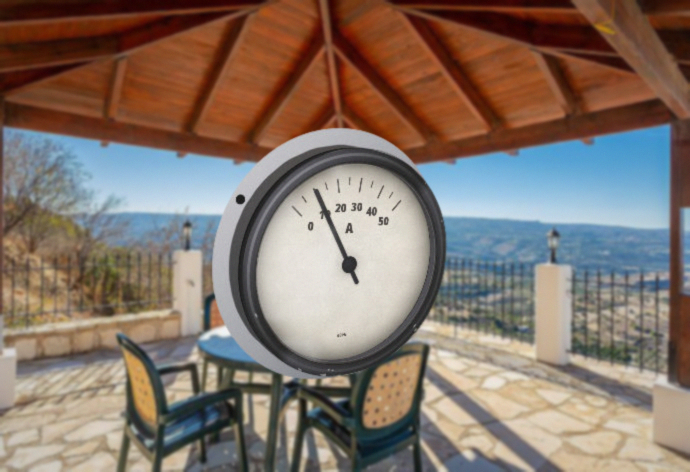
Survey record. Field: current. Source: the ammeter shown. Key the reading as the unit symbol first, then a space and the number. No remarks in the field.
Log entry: A 10
